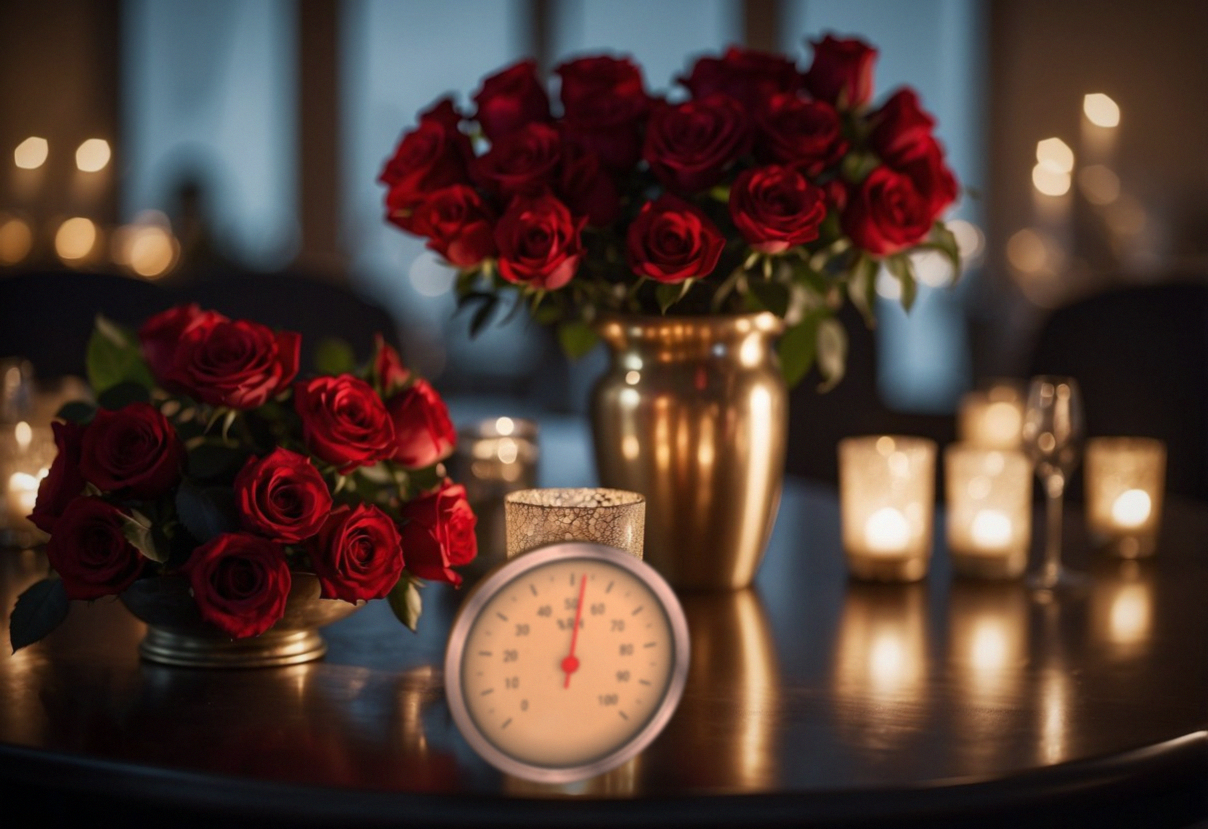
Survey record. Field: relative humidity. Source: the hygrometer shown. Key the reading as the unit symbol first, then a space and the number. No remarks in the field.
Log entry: % 52.5
